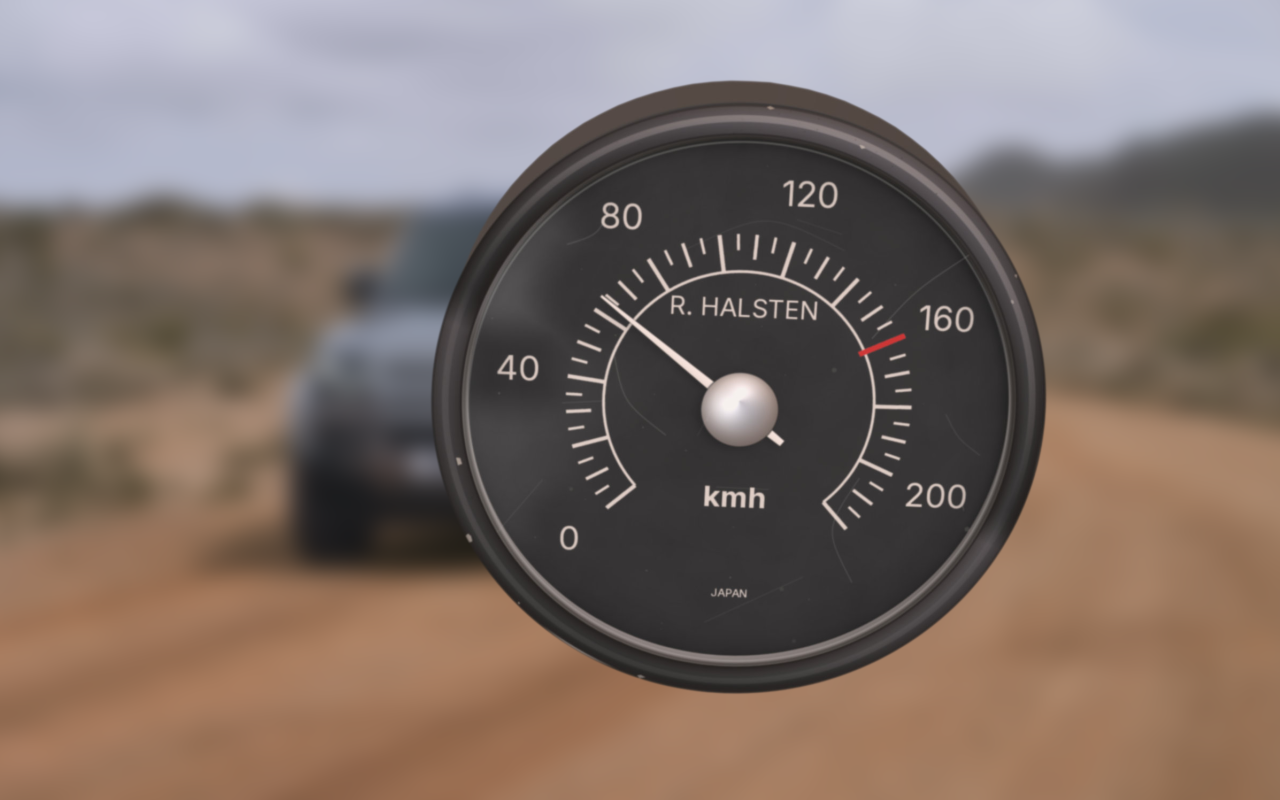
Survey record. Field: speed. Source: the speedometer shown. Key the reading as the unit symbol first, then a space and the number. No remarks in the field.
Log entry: km/h 65
